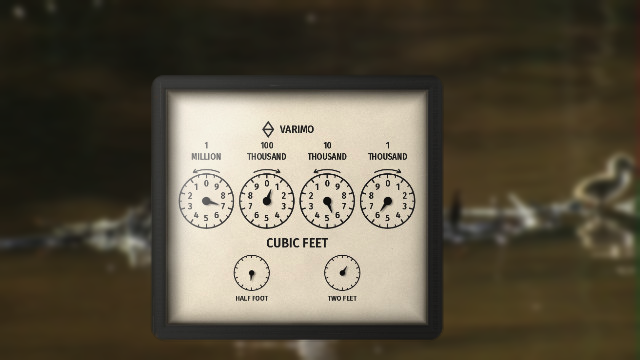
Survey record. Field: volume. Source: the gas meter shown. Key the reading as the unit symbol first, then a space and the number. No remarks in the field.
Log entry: ft³ 705600
